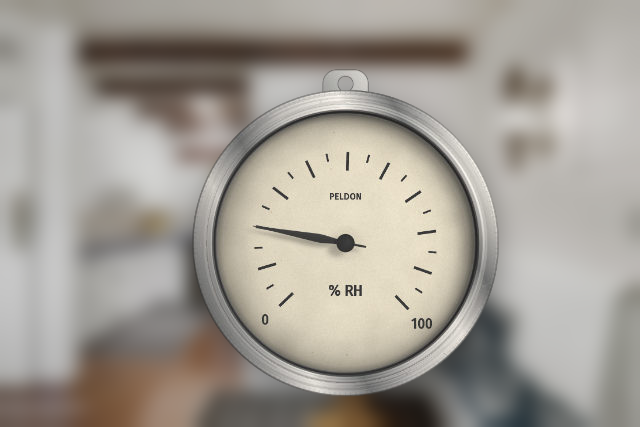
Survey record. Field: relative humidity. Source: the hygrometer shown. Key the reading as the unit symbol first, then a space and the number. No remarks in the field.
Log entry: % 20
